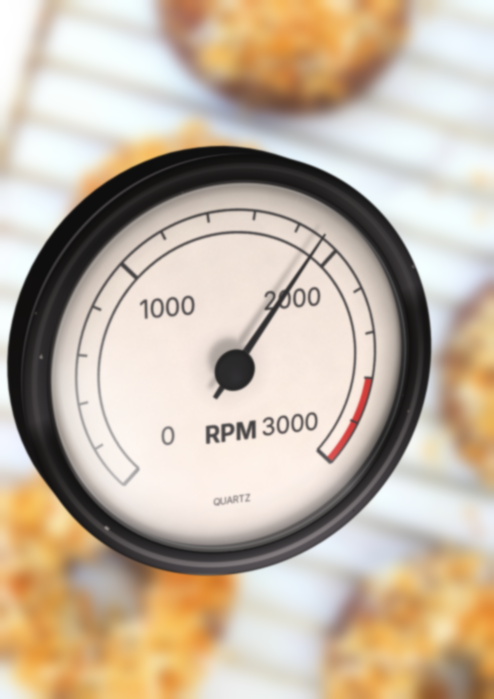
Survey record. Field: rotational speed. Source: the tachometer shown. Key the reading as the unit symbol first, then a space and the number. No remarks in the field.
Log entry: rpm 1900
